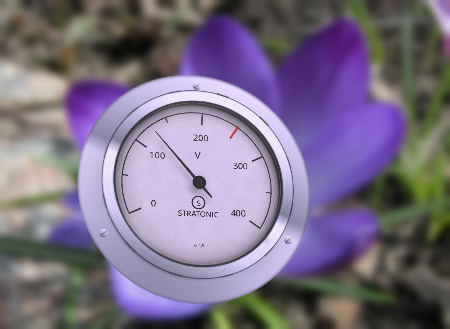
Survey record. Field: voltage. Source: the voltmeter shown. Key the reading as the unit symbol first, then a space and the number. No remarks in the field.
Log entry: V 125
